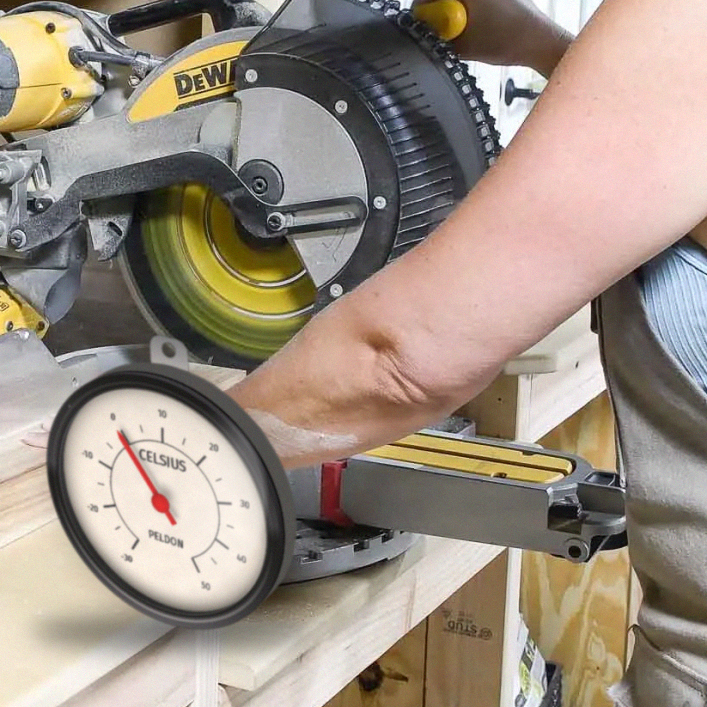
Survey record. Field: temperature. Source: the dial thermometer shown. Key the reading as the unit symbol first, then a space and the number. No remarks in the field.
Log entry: °C 0
